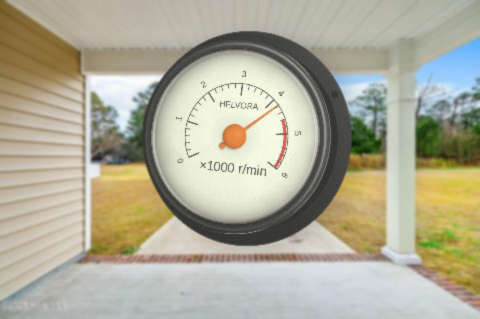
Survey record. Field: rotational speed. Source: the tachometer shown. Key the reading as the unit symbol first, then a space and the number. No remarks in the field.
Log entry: rpm 4200
